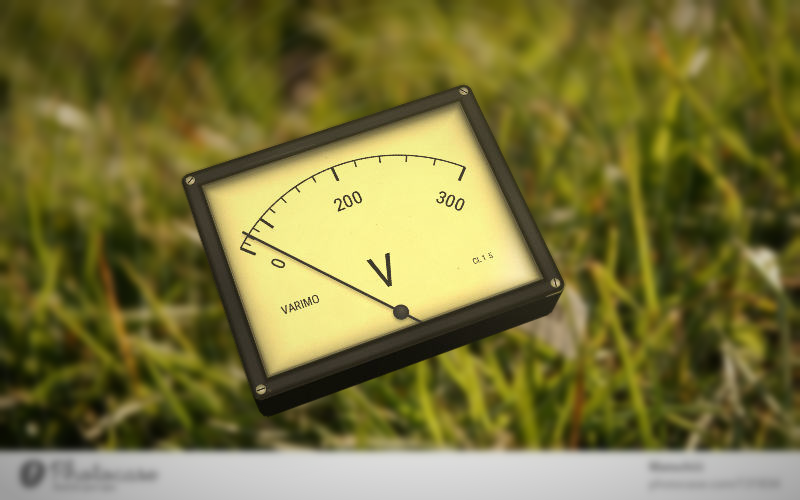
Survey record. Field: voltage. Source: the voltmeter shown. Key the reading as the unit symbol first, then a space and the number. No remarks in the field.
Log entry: V 60
